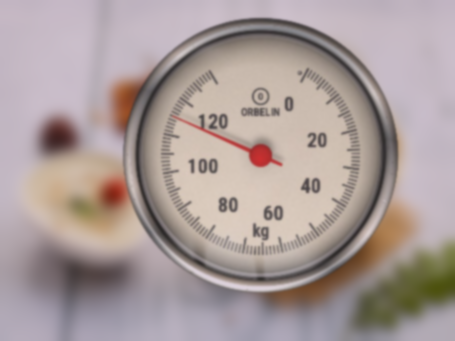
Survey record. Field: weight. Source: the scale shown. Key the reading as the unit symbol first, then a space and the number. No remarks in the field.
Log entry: kg 115
